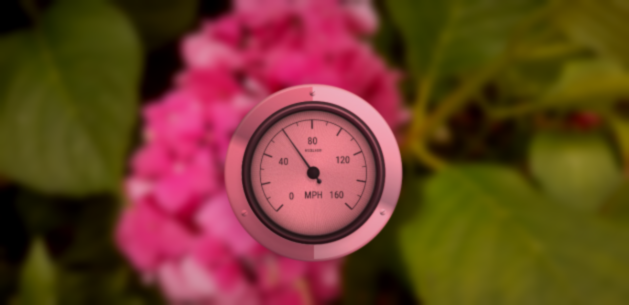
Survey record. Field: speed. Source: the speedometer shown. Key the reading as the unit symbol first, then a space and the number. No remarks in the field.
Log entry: mph 60
